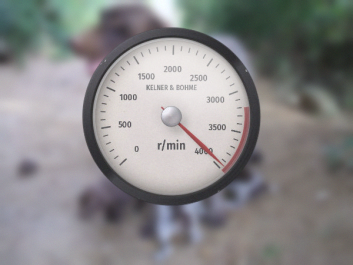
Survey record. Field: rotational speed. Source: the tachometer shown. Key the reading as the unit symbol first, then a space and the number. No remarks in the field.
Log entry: rpm 3950
